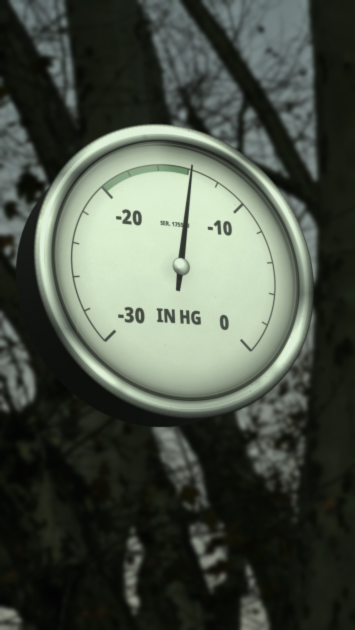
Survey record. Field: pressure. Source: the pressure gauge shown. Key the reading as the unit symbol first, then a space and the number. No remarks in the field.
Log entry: inHg -14
